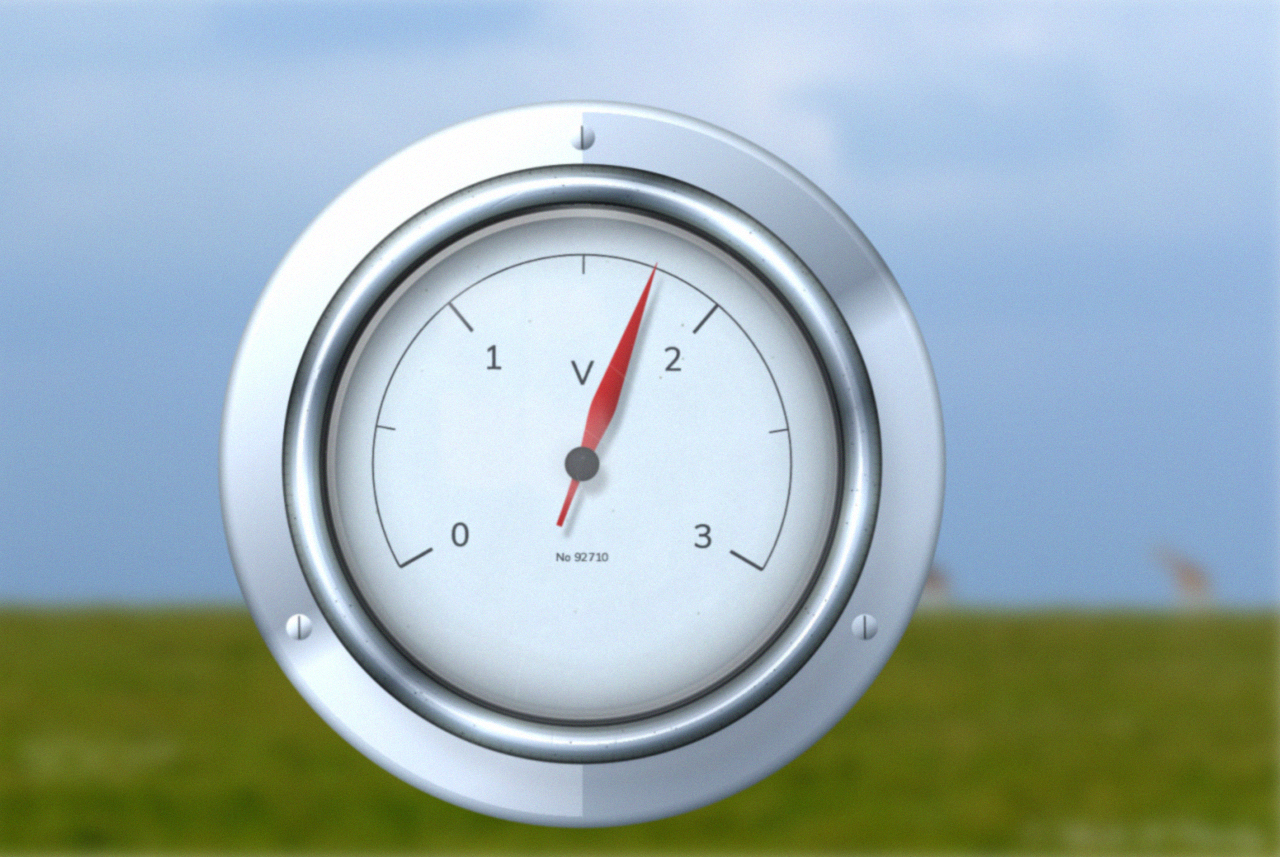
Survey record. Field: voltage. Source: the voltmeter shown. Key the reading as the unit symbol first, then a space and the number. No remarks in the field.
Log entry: V 1.75
